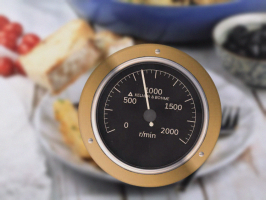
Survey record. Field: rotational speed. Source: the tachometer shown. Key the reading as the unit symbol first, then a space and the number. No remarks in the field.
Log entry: rpm 850
